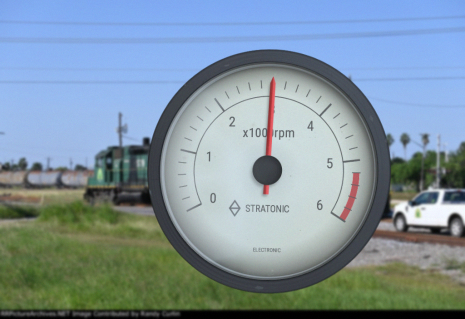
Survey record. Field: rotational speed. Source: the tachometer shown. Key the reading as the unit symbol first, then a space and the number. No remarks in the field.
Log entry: rpm 3000
